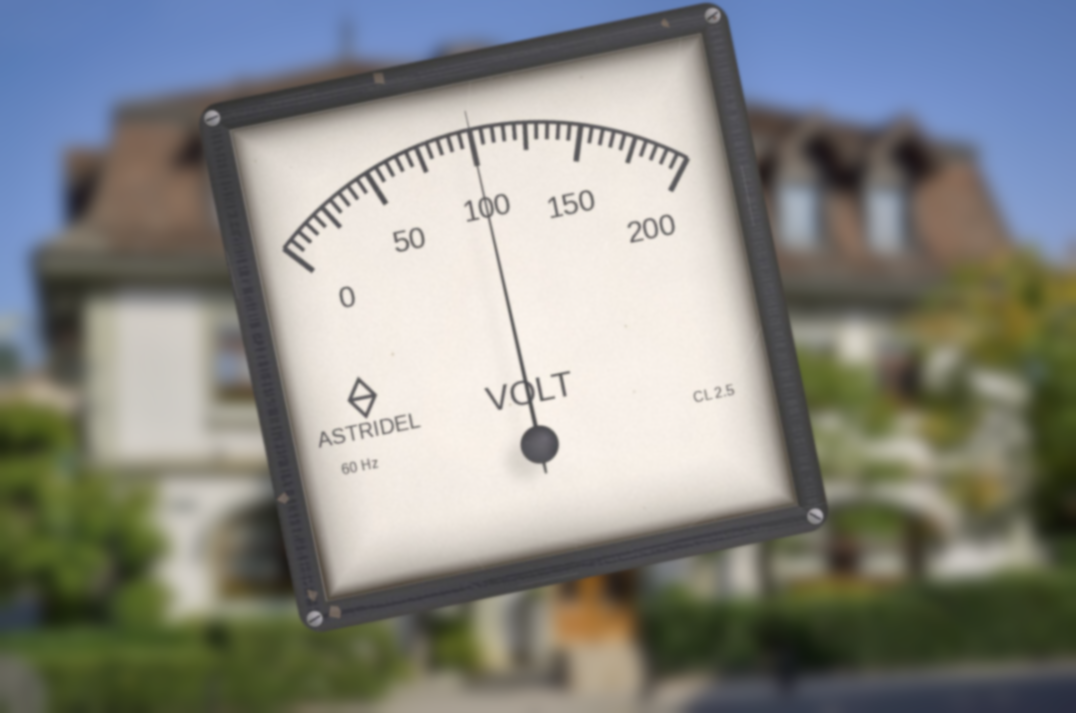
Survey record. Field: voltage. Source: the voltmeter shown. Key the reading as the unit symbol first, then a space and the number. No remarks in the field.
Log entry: V 100
